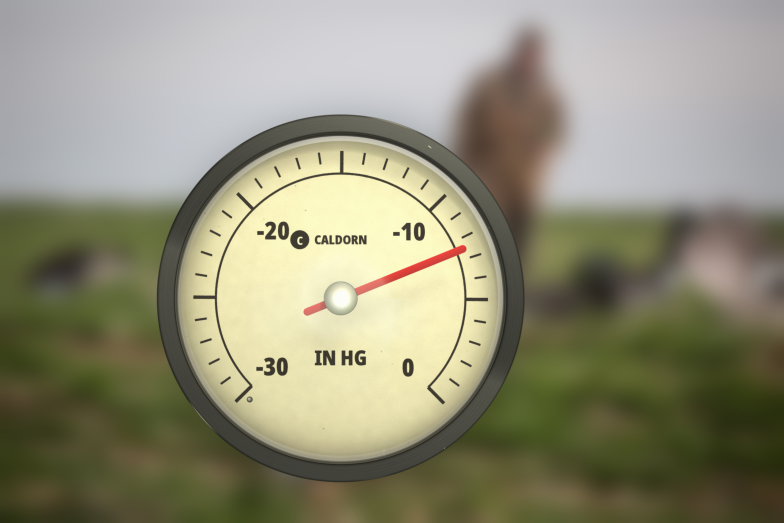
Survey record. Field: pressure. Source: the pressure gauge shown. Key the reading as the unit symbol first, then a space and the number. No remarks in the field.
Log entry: inHg -7.5
